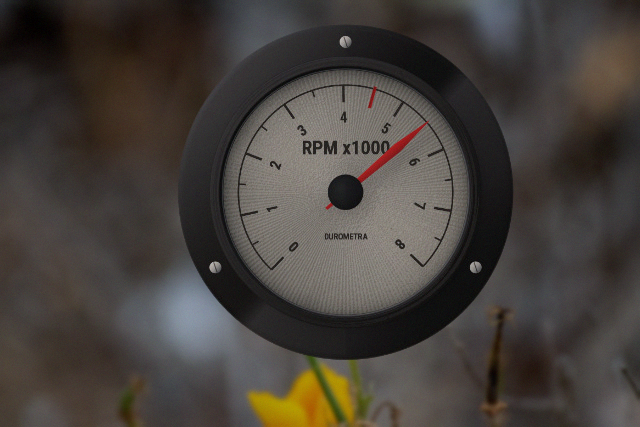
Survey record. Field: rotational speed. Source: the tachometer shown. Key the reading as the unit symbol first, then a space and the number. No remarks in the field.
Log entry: rpm 5500
